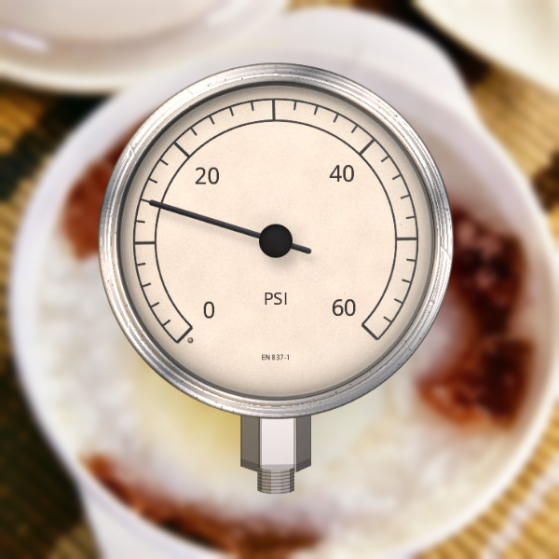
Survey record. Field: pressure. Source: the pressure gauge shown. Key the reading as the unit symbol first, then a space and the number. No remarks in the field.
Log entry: psi 14
